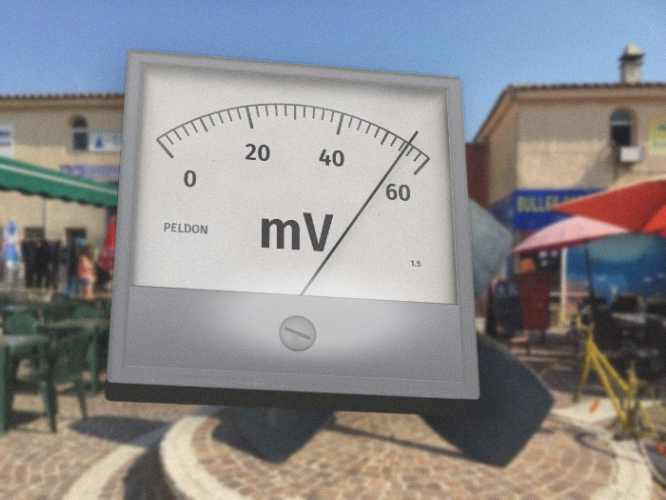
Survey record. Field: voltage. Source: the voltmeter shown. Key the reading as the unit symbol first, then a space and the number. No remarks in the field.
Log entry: mV 55
